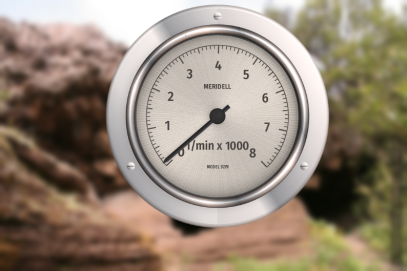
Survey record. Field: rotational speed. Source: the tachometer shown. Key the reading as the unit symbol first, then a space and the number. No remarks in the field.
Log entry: rpm 100
